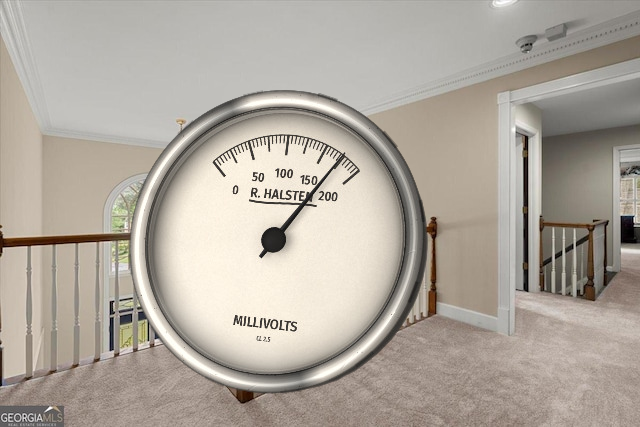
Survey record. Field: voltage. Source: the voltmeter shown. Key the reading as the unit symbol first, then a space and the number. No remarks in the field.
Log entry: mV 175
